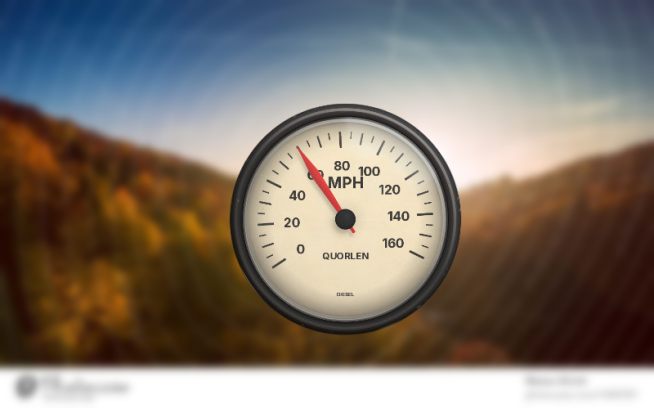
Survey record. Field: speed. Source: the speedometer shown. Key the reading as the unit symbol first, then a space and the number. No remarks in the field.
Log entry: mph 60
